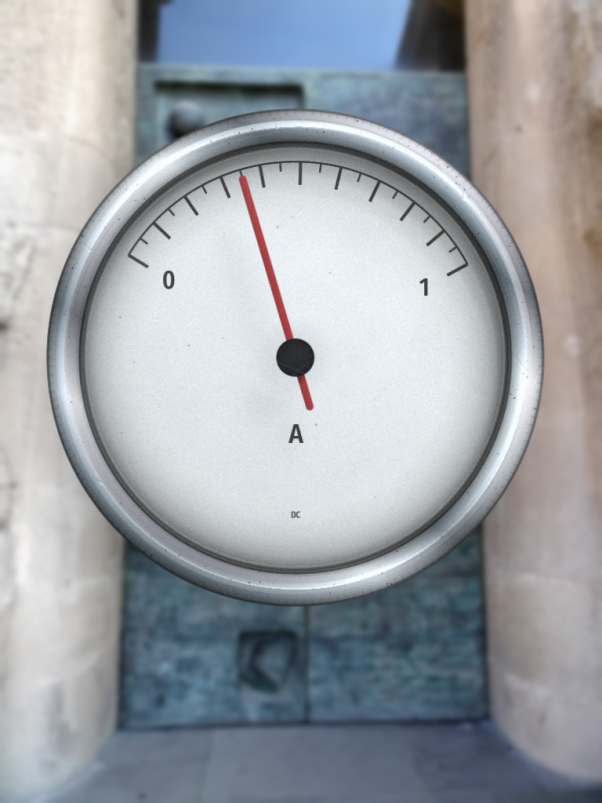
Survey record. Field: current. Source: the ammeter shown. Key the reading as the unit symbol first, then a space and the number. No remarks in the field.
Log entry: A 0.35
